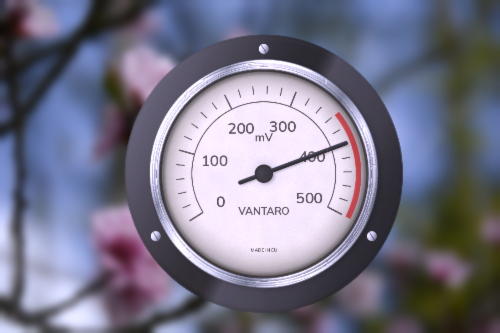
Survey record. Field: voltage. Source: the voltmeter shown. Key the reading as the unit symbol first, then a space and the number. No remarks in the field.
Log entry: mV 400
